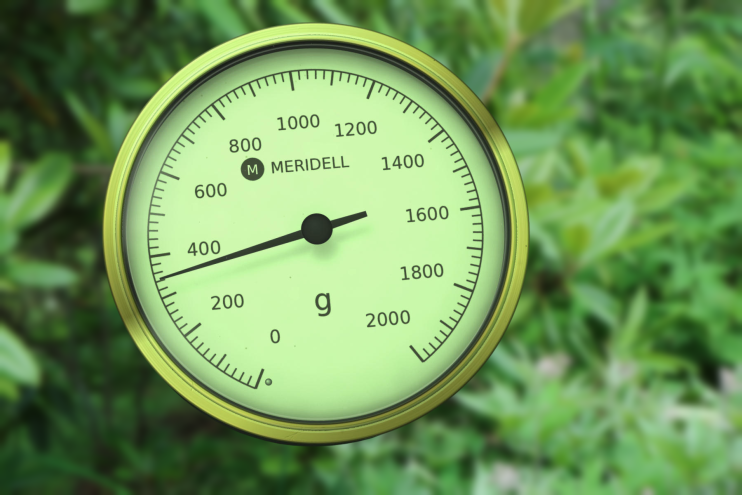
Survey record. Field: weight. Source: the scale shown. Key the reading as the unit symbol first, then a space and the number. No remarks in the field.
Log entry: g 340
